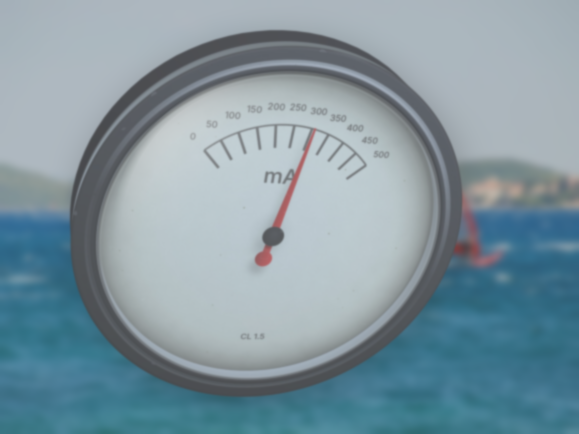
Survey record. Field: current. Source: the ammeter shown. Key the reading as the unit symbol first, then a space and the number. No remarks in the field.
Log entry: mA 300
